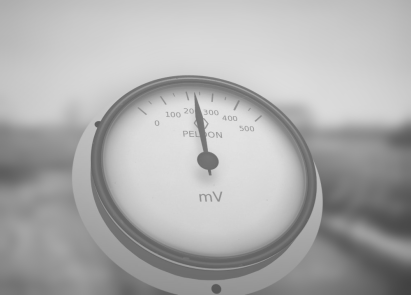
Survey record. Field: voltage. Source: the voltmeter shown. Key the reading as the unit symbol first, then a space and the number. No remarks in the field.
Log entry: mV 225
